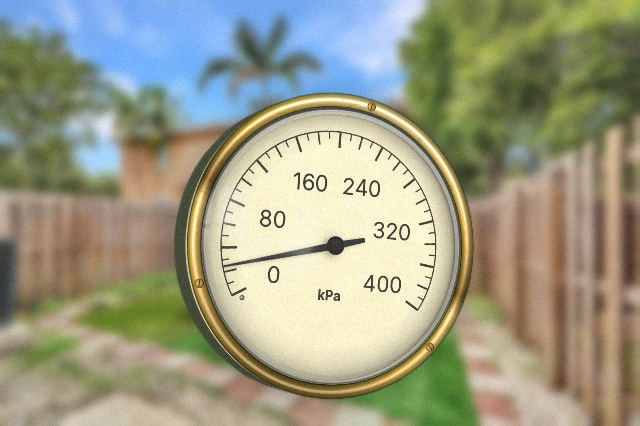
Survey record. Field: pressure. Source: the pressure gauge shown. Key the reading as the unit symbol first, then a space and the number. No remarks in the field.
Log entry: kPa 25
